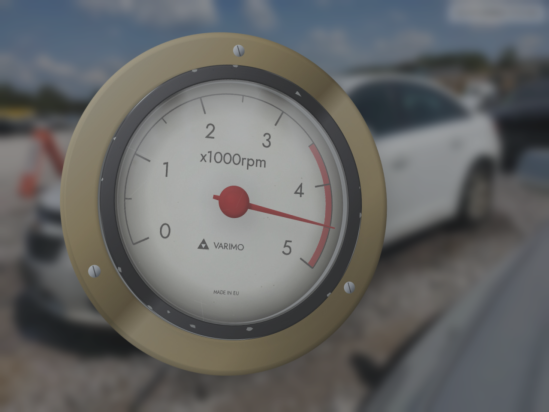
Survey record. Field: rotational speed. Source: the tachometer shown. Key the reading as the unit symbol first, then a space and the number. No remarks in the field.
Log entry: rpm 4500
